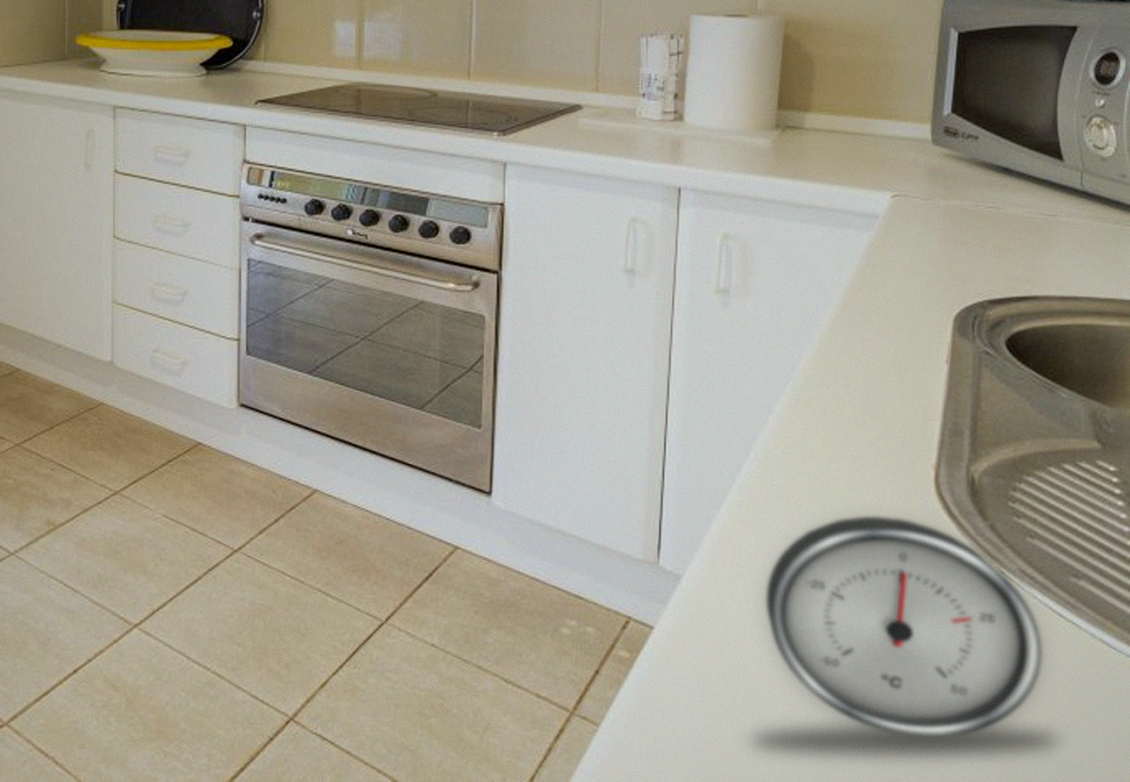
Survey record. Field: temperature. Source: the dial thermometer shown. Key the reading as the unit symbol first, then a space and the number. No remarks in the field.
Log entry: °C 0
